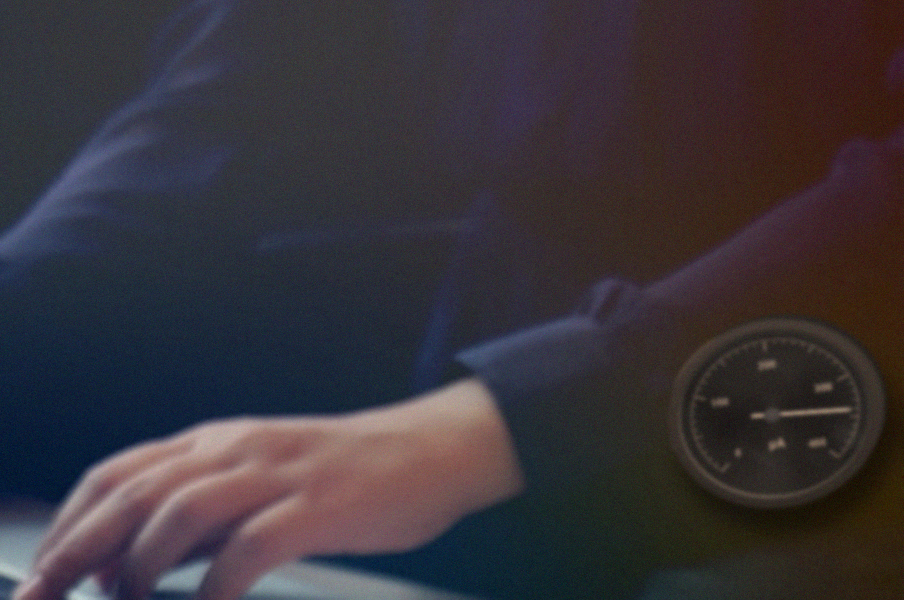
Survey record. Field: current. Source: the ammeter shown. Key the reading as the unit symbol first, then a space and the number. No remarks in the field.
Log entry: µA 340
